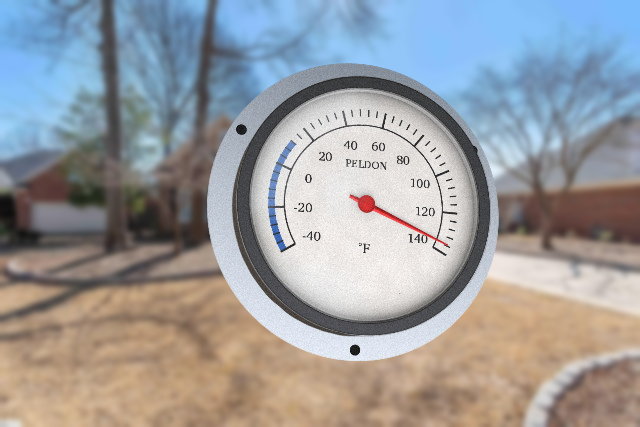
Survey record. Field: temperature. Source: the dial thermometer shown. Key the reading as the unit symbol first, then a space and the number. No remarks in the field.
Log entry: °F 136
